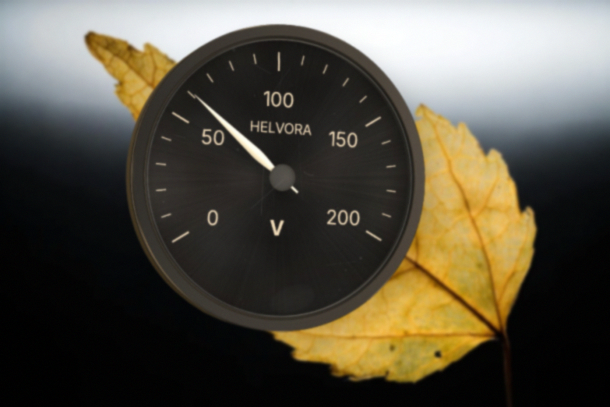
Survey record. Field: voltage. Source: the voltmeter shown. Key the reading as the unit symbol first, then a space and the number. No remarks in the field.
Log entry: V 60
